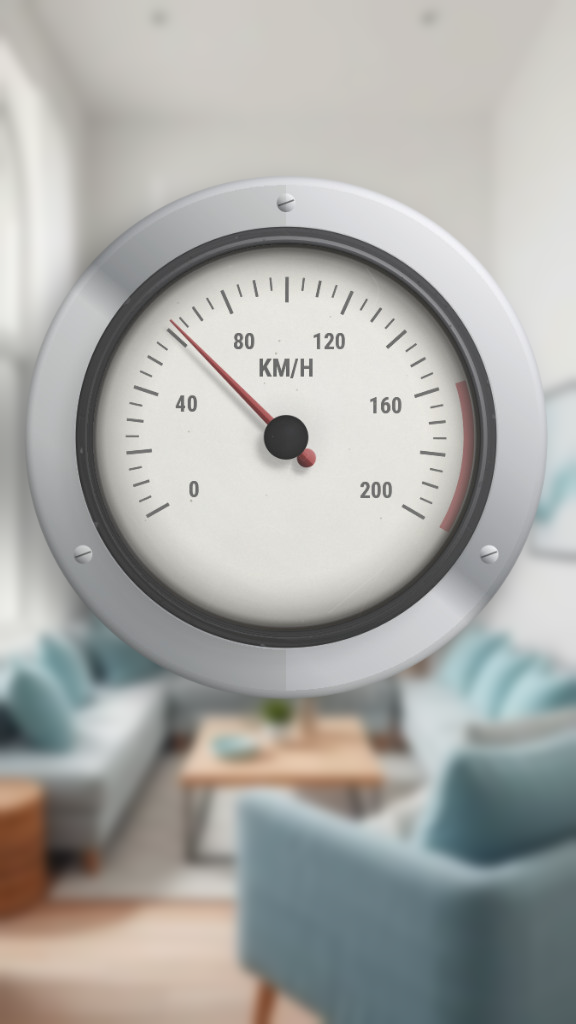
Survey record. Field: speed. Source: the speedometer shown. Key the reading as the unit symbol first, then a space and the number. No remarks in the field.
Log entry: km/h 62.5
